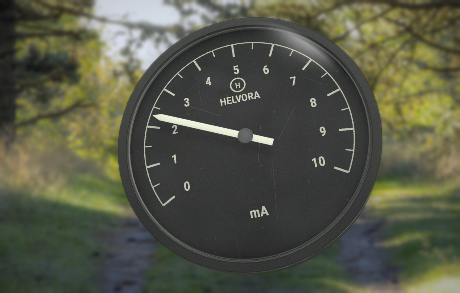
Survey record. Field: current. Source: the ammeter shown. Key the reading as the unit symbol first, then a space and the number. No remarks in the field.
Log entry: mA 2.25
